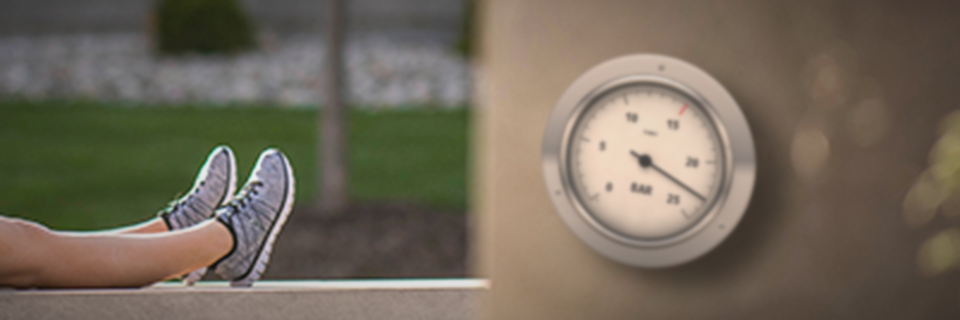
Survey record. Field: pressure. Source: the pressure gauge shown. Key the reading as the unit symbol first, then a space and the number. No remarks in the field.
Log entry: bar 23
